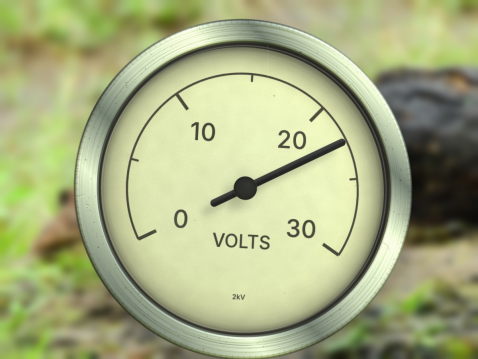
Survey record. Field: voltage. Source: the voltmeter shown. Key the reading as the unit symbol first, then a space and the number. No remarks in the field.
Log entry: V 22.5
